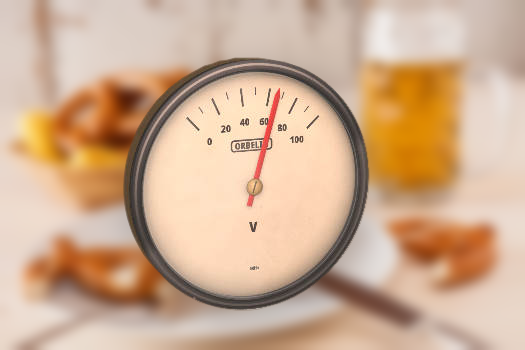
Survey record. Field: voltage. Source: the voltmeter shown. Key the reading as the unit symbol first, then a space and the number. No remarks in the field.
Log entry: V 65
